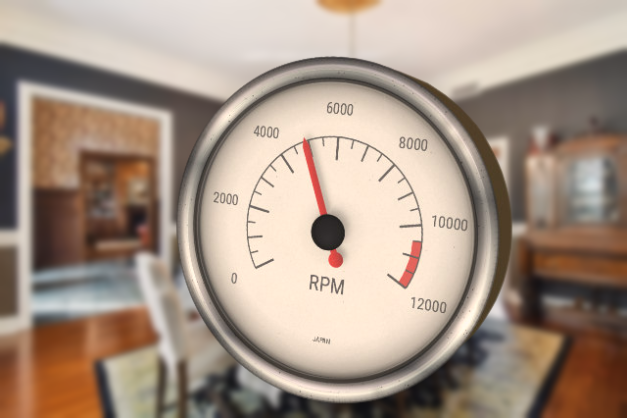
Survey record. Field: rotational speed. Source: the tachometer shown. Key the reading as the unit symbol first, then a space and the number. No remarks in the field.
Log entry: rpm 5000
